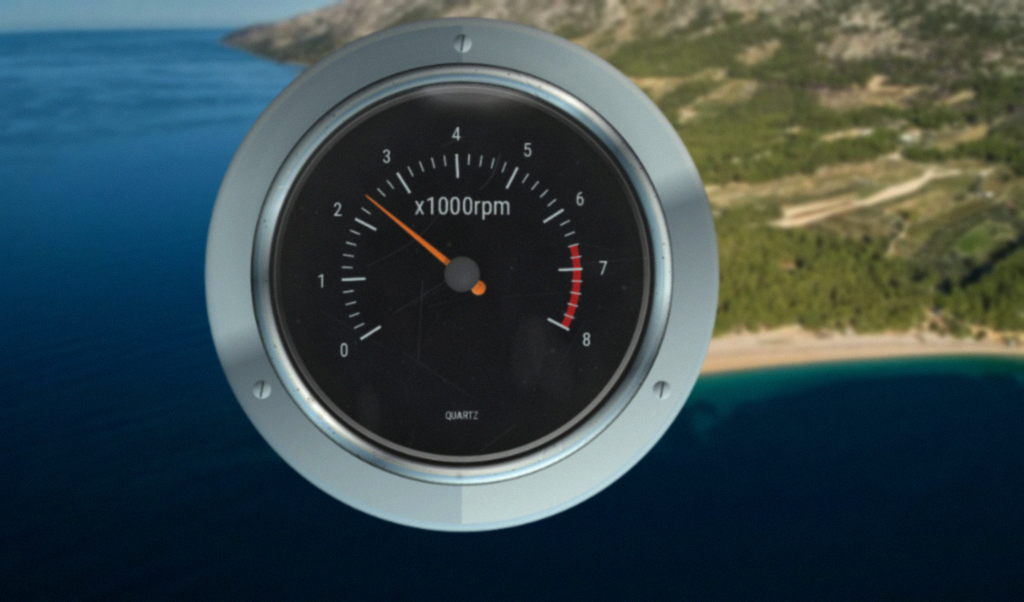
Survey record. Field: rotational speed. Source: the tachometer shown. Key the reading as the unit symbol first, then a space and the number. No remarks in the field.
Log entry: rpm 2400
